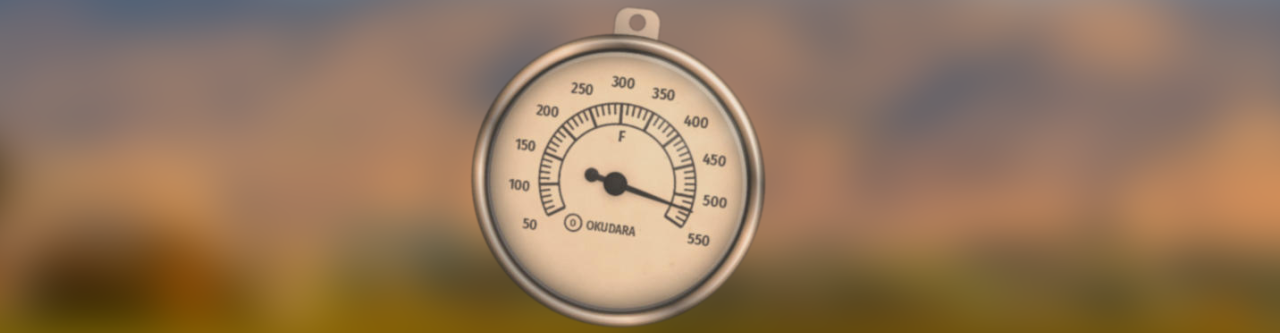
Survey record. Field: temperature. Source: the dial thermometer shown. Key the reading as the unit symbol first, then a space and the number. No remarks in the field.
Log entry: °F 520
